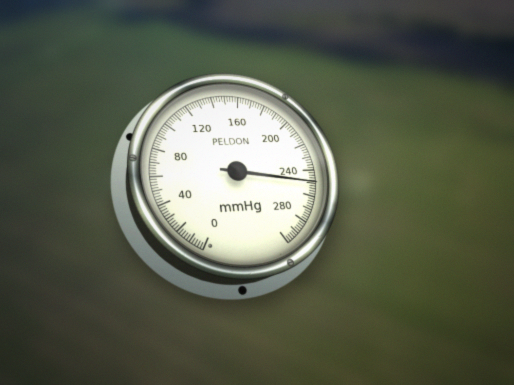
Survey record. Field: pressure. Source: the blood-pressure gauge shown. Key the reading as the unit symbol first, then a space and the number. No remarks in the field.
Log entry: mmHg 250
